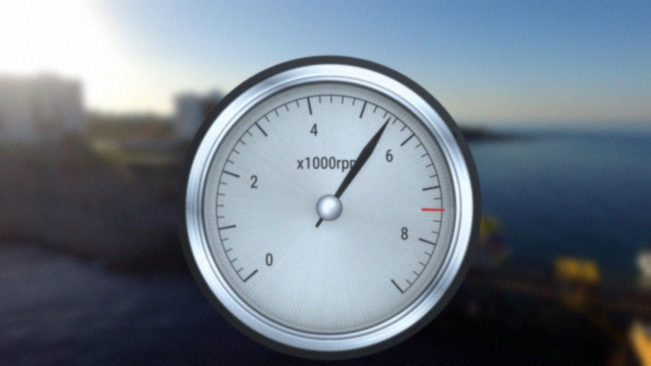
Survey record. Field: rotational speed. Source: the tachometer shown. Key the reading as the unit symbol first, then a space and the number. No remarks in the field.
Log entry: rpm 5500
